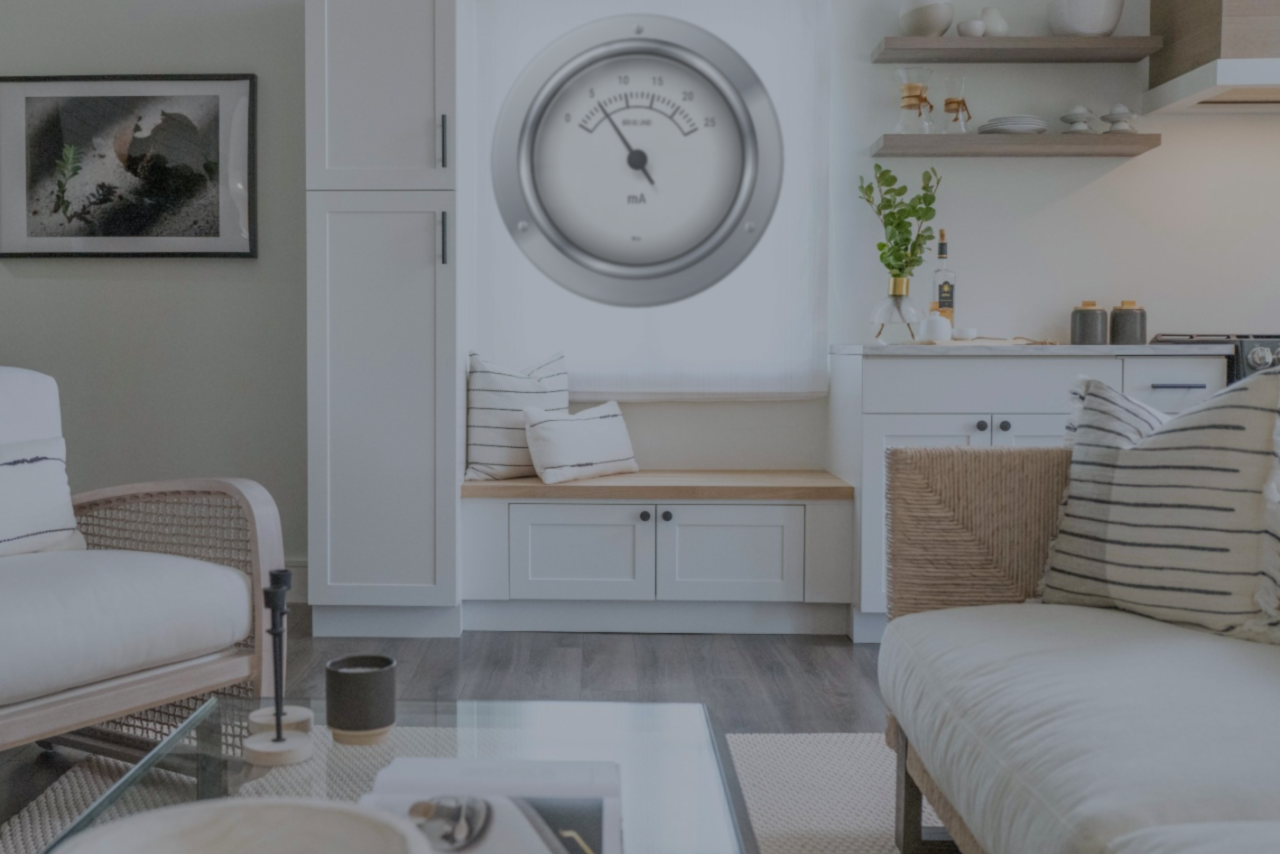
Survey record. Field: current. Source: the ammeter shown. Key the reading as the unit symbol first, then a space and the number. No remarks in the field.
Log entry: mA 5
